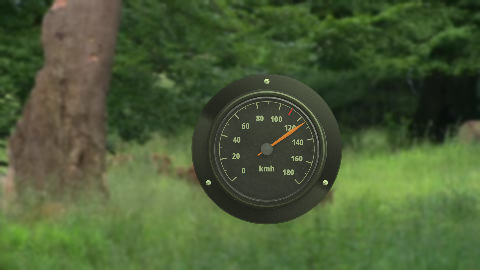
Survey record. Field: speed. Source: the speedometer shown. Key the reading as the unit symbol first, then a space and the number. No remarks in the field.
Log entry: km/h 125
